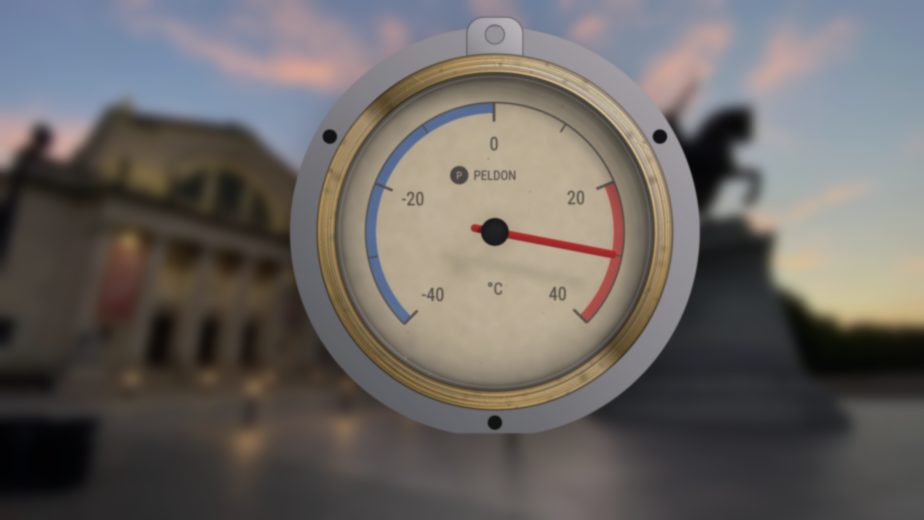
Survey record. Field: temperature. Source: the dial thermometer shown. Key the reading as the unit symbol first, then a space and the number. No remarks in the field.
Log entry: °C 30
